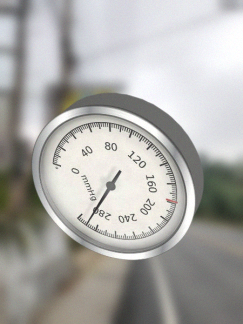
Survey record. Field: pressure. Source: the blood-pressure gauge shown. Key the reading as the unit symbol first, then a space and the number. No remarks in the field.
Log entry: mmHg 290
